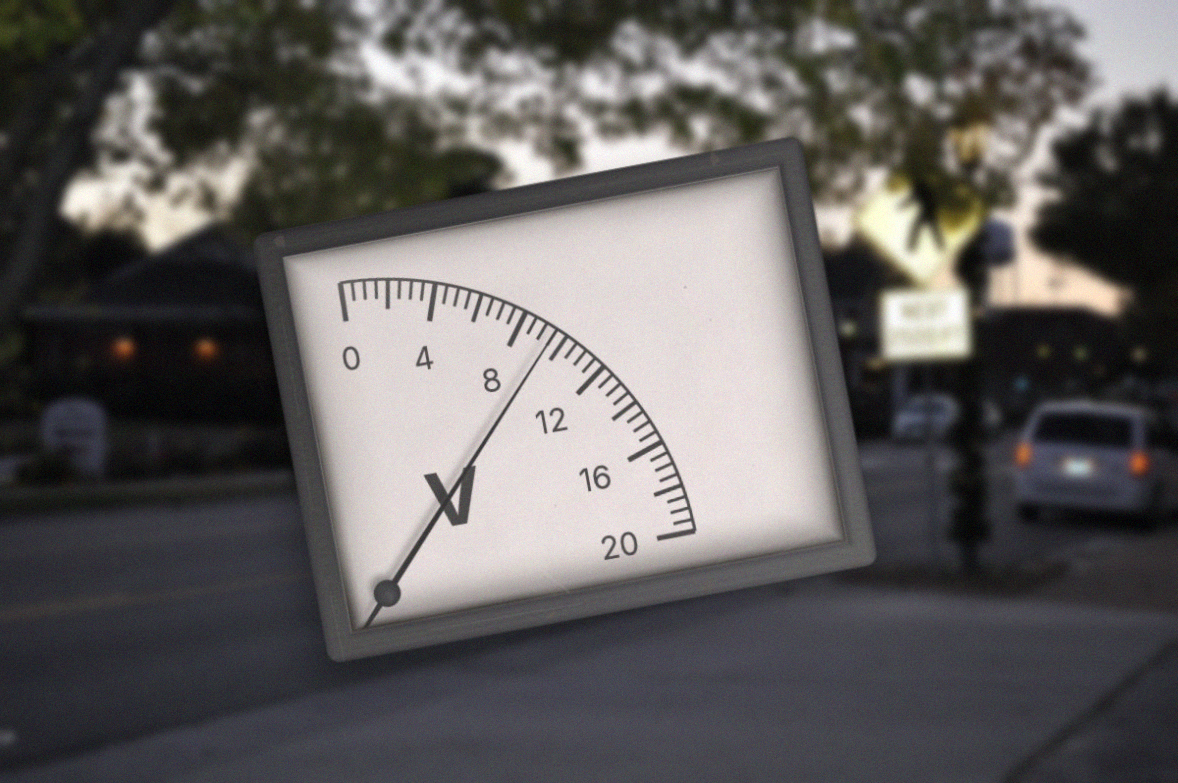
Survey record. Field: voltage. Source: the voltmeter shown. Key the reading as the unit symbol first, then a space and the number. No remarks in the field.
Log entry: V 9.5
